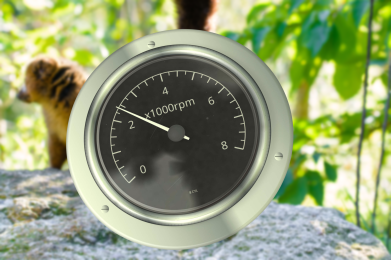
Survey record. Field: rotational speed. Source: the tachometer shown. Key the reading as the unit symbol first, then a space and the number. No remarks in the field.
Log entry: rpm 2375
